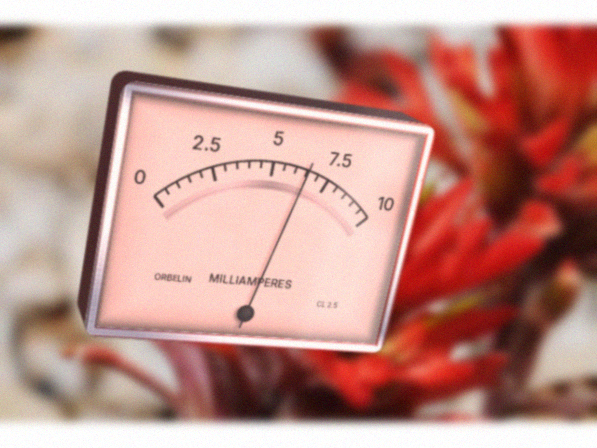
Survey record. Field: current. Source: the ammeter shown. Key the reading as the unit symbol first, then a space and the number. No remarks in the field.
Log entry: mA 6.5
